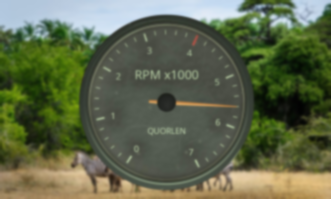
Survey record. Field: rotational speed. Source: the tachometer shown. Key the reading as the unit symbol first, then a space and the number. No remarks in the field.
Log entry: rpm 5600
